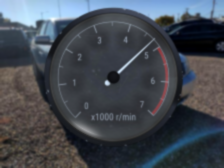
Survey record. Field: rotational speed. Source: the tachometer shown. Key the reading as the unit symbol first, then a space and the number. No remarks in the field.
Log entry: rpm 4750
